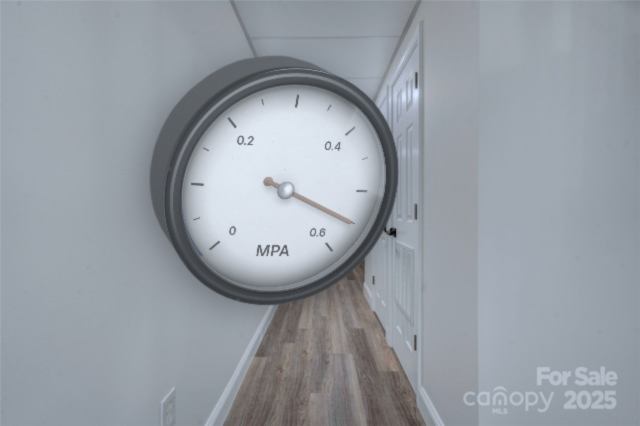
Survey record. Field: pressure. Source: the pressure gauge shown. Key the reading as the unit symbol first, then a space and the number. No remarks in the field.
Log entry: MPa 0.55
